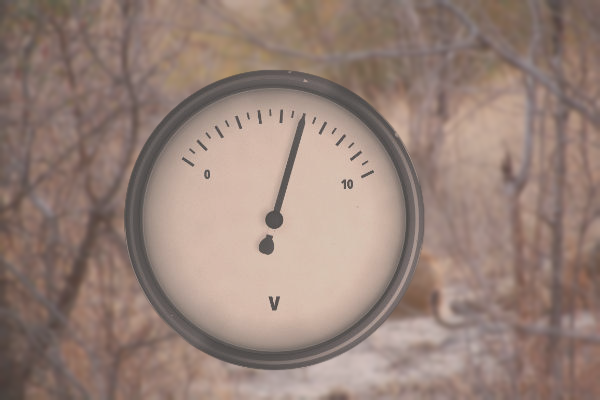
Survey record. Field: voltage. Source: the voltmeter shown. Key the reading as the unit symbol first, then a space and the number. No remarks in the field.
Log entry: V 6
